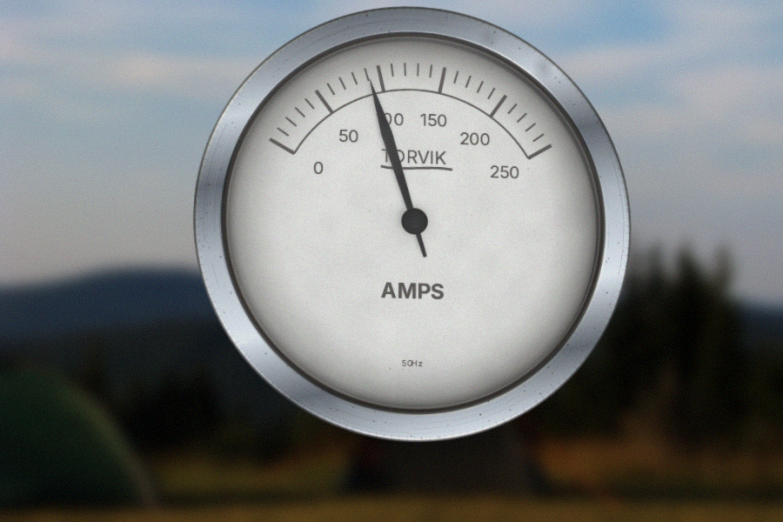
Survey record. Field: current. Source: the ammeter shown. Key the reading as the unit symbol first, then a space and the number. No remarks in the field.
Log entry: A 90
